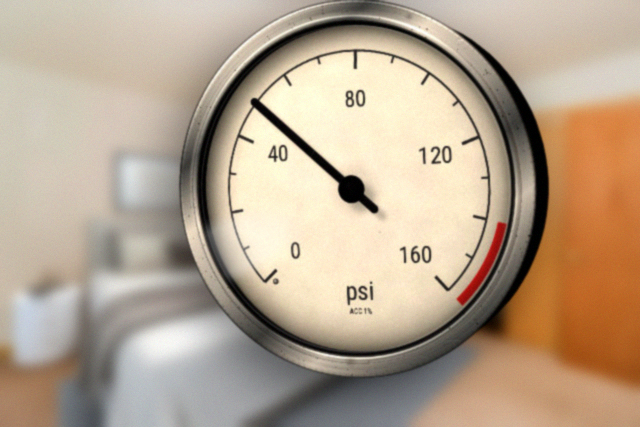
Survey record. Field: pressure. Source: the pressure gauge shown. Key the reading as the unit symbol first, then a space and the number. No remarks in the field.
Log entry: psi 50
